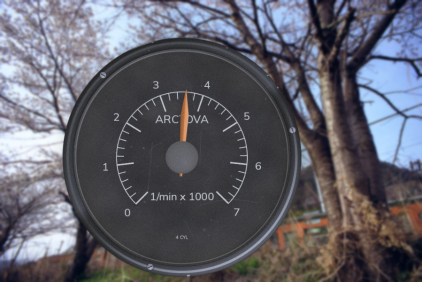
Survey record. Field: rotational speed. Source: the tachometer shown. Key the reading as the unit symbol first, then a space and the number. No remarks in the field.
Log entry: rpm 3600
